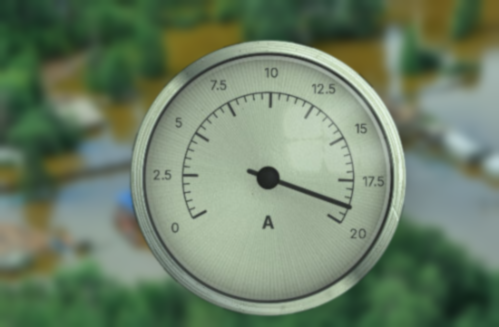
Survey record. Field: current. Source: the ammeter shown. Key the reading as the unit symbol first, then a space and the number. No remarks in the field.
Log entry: A 19
